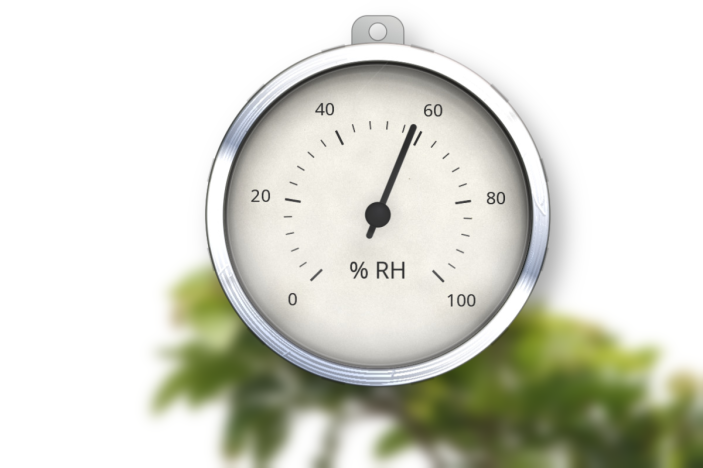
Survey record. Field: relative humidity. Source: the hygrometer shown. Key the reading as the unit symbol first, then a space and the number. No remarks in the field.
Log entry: % 58
